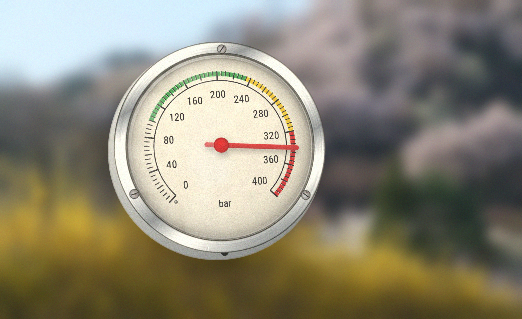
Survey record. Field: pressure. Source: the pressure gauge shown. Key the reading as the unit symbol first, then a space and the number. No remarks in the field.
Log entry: bar 340
